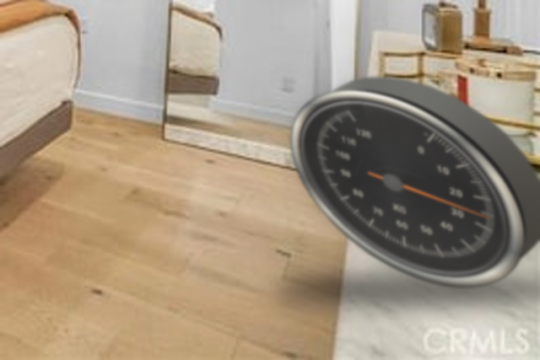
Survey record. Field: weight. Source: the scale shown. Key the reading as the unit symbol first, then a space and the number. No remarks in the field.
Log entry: kg 25
